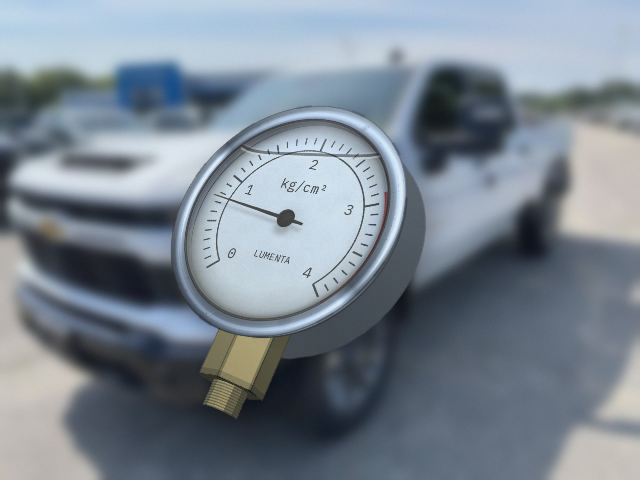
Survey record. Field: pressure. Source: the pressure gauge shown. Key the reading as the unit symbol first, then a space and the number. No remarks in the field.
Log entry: kg/cm² 0.75
